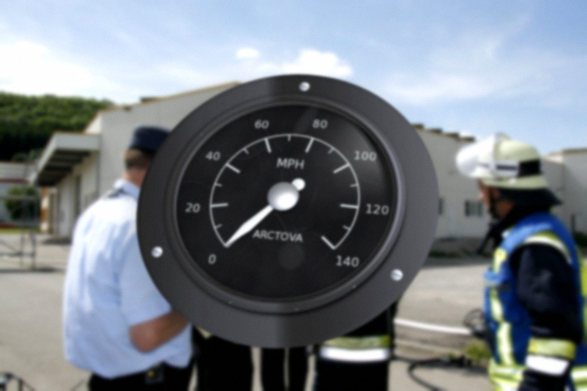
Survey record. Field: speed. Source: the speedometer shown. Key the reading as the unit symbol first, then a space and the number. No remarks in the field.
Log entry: mph 0
